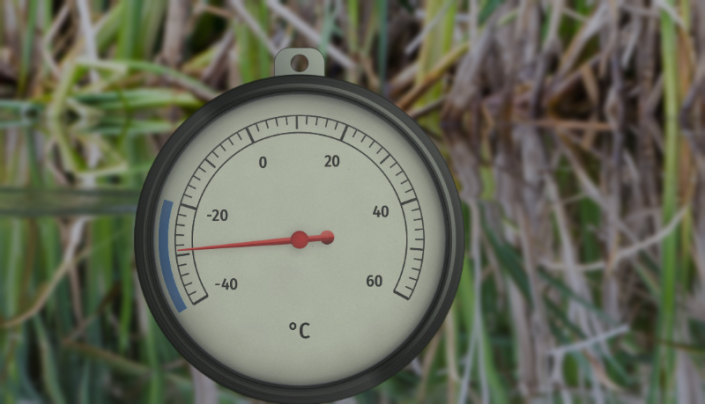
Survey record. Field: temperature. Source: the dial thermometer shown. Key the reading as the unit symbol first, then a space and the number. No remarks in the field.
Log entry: °C -29
